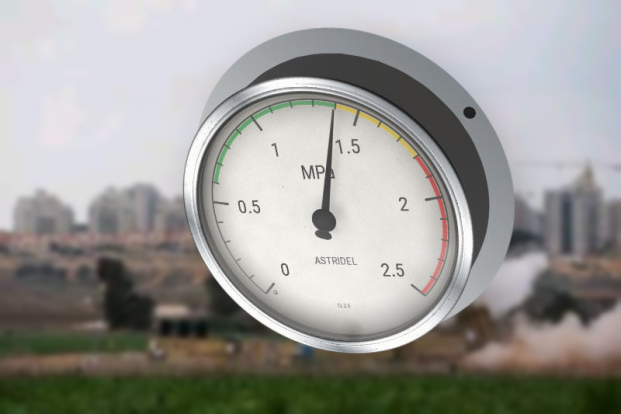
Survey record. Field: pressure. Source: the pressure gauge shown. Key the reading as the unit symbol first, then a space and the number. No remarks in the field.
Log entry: MPa 1.4
